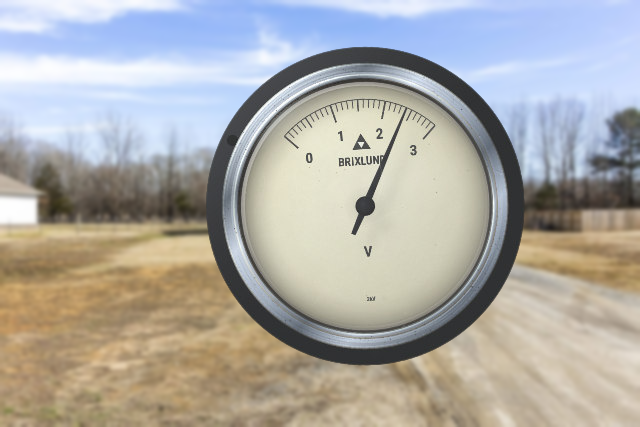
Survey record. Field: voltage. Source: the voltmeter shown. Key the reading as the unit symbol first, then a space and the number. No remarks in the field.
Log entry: V 2.4
